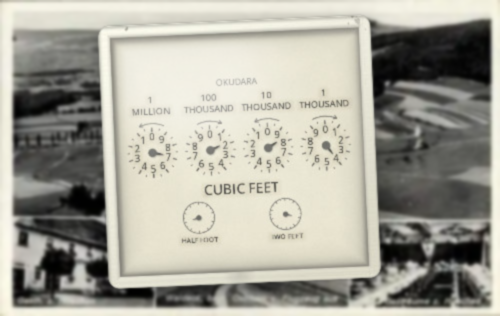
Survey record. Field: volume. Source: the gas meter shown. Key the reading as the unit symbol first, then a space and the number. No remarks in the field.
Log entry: ft³ 718400
